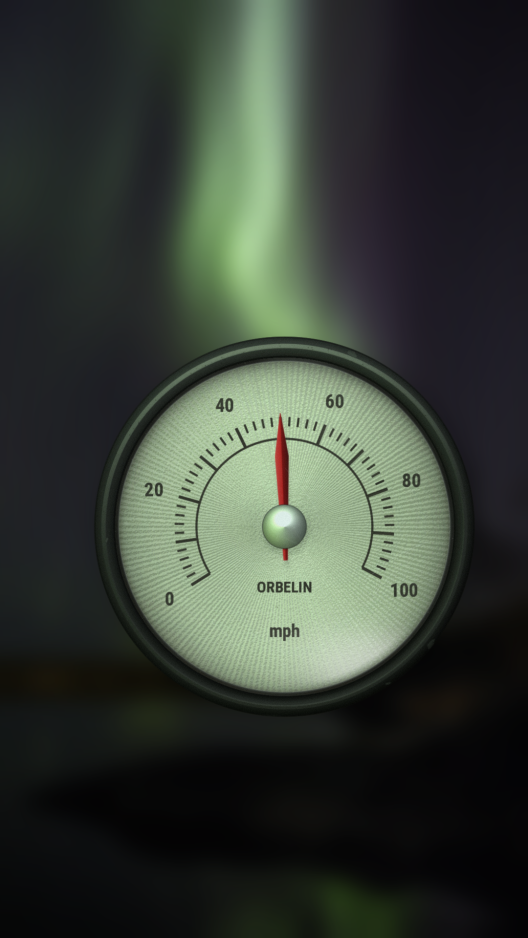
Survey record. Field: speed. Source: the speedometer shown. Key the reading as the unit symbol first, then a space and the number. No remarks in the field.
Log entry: mph 50
